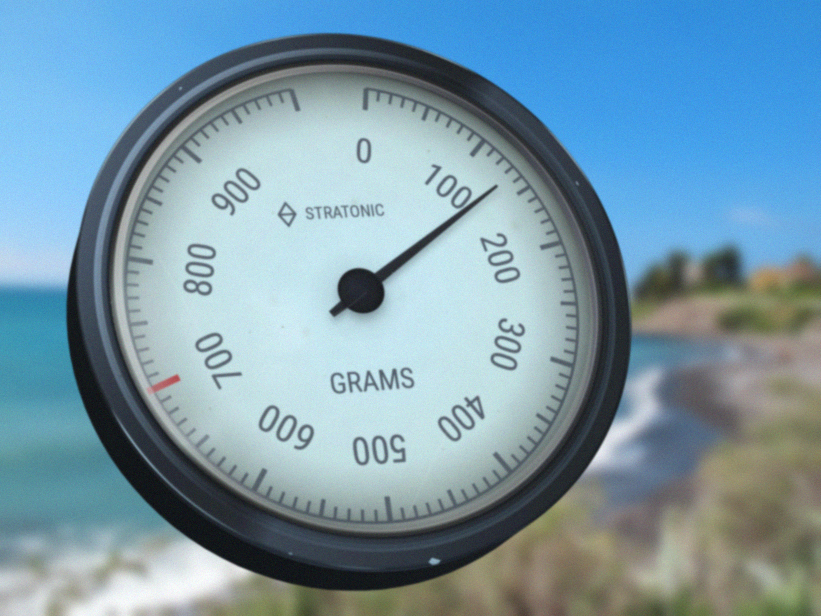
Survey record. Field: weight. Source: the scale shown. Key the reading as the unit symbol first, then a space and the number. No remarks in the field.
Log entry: g 135
